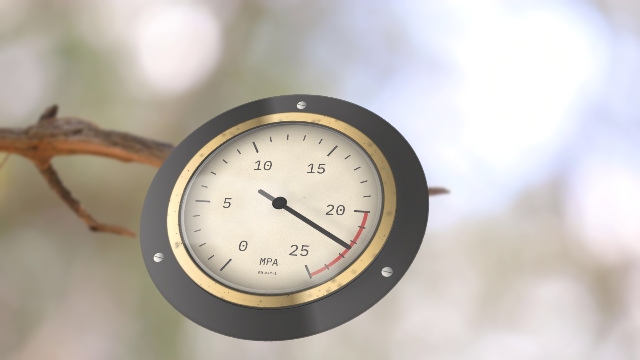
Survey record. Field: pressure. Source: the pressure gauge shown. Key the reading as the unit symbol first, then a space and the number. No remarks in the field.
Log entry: MPa 22.5
